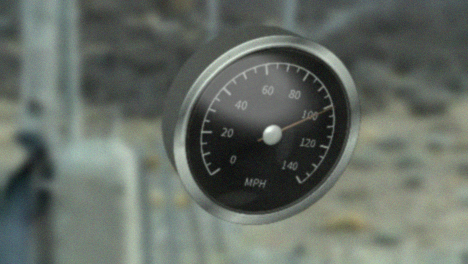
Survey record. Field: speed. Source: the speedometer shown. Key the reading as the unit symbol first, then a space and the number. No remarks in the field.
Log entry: mph 100
